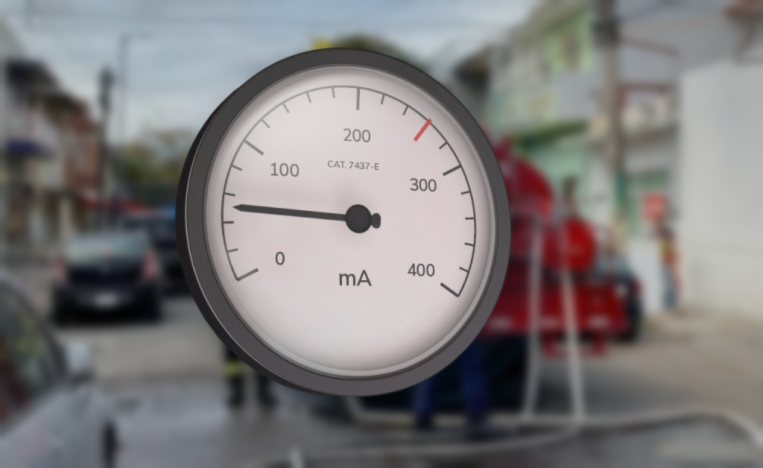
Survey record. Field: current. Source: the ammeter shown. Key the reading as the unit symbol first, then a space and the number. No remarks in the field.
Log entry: mA 50
